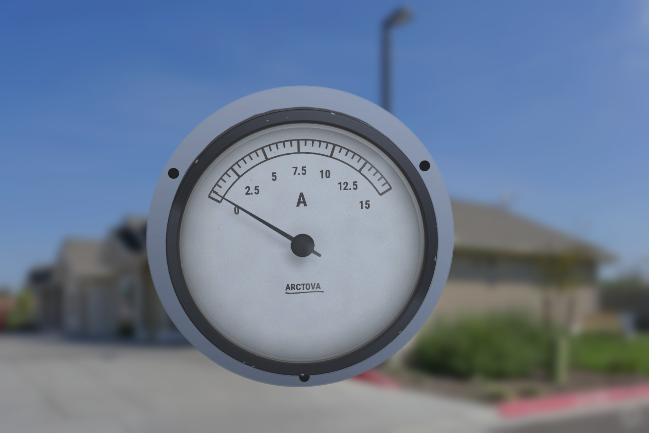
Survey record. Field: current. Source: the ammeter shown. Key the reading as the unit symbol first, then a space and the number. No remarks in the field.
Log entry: A 0.5
